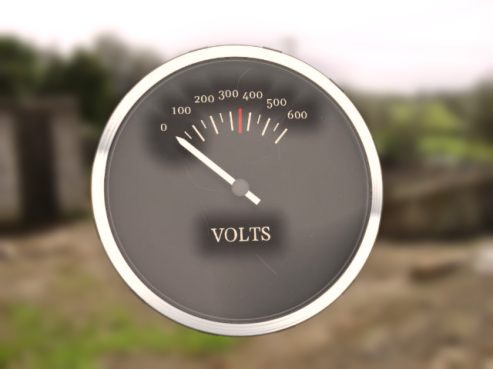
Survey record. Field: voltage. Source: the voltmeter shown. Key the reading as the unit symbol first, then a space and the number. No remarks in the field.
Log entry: V 0
